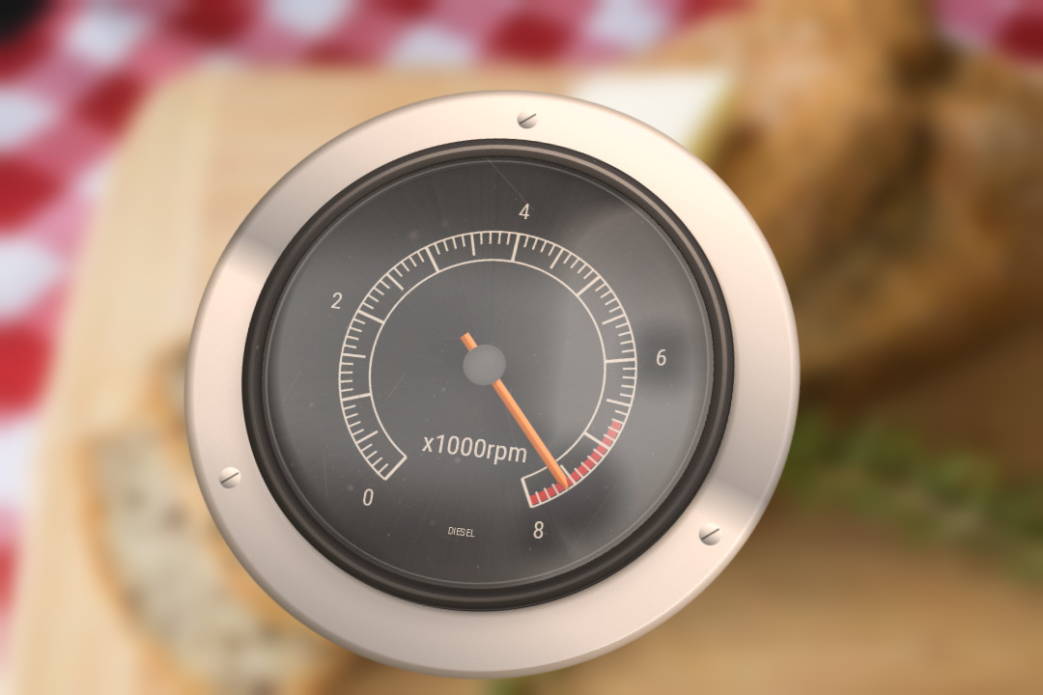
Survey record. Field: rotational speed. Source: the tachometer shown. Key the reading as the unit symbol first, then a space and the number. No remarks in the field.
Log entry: rpm 7600
